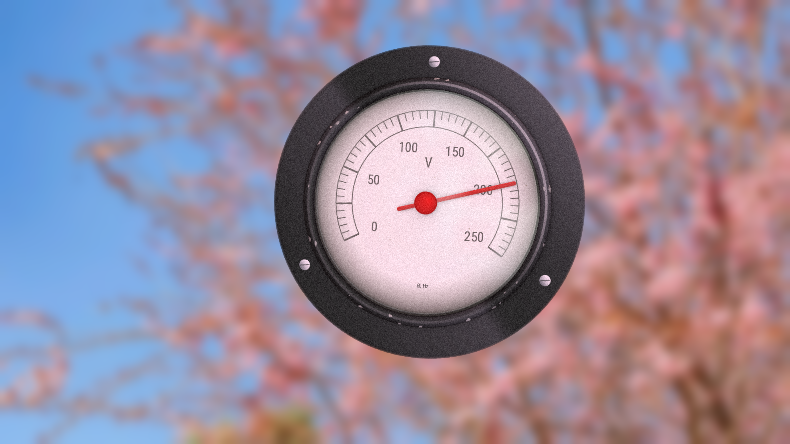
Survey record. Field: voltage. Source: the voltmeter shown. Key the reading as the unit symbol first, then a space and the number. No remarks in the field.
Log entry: V 200
